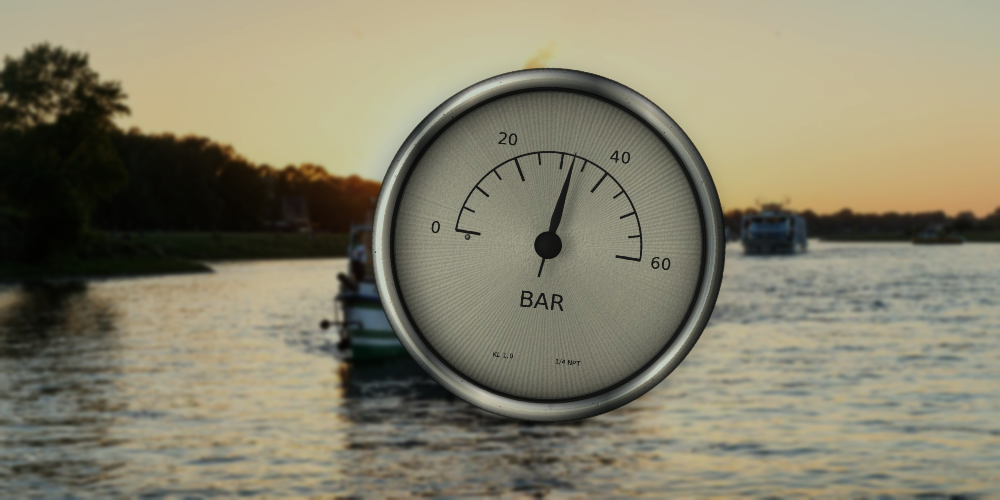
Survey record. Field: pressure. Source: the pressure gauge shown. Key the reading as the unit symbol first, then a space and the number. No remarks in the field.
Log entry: bar 32.5
